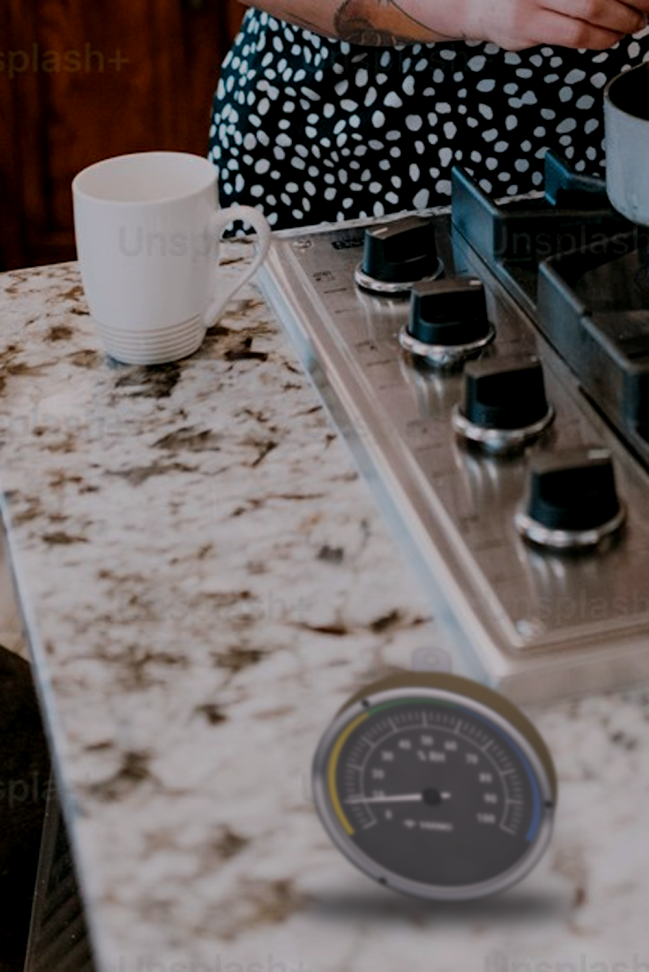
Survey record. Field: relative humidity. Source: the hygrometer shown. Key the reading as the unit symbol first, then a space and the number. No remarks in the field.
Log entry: % 10
